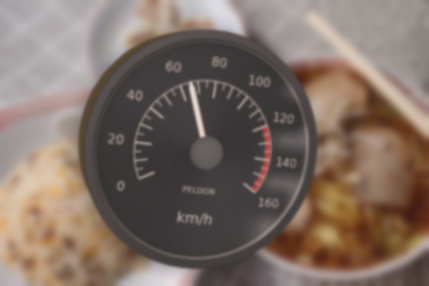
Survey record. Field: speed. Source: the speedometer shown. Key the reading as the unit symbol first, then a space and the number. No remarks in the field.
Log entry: km/h 65
